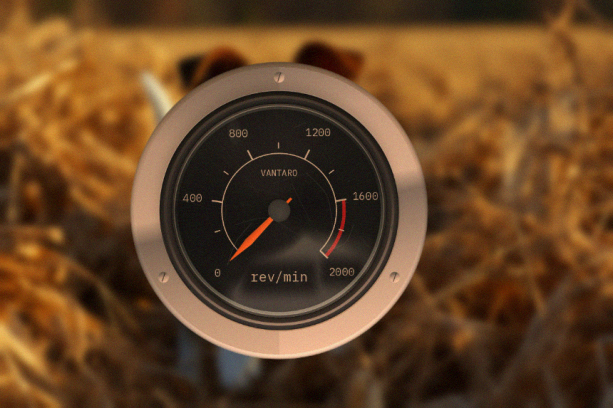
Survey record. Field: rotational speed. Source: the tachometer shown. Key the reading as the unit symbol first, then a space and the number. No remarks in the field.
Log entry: rpm 0
